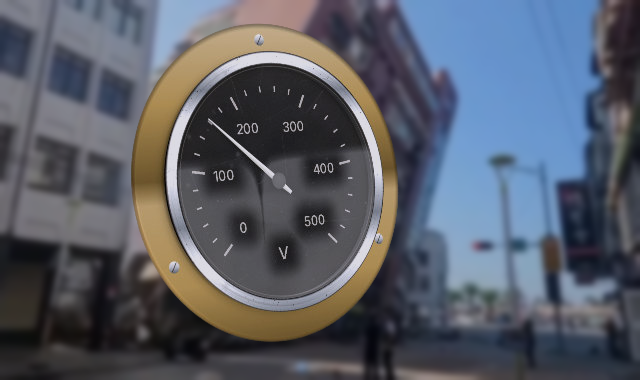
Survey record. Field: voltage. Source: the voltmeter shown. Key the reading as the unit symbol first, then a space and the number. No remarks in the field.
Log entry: V 160
